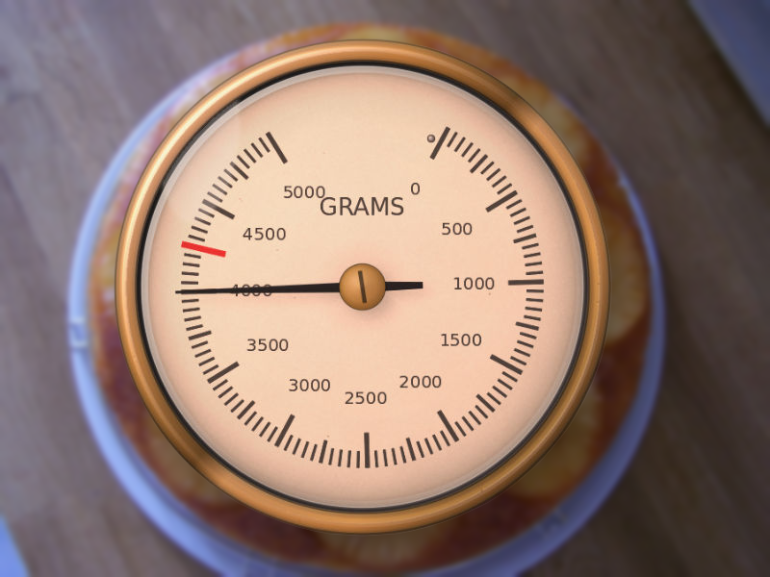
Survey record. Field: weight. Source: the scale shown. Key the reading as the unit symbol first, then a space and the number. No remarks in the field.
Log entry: g 4000
